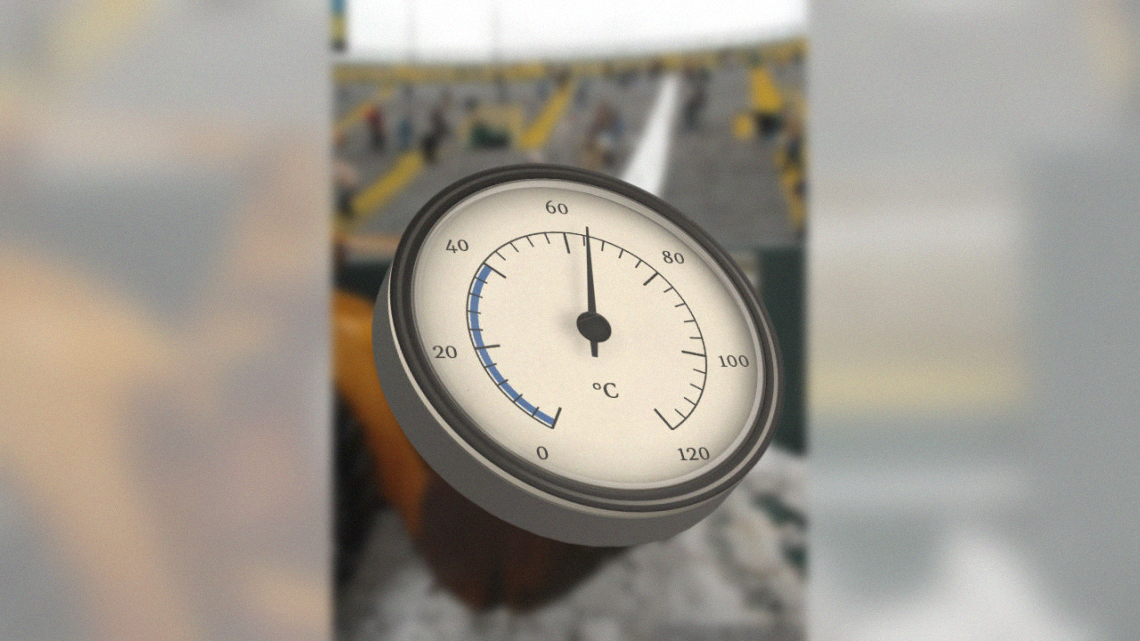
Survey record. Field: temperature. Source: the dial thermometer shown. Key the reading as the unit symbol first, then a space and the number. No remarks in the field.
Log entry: °C 64
